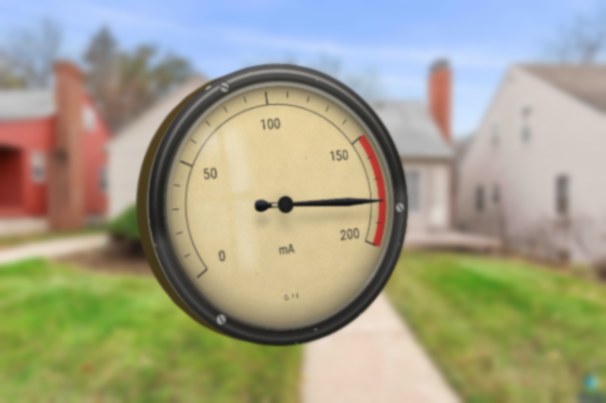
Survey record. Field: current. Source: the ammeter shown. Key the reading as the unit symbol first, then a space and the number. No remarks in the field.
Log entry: mA 180
